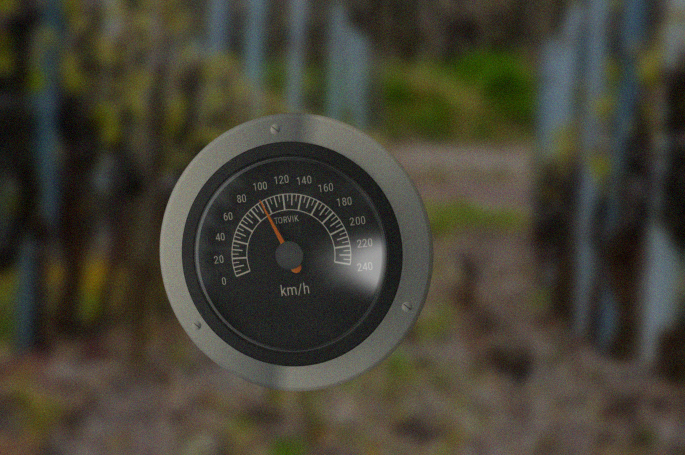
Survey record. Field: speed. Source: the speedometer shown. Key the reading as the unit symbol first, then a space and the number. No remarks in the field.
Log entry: km/h 95
